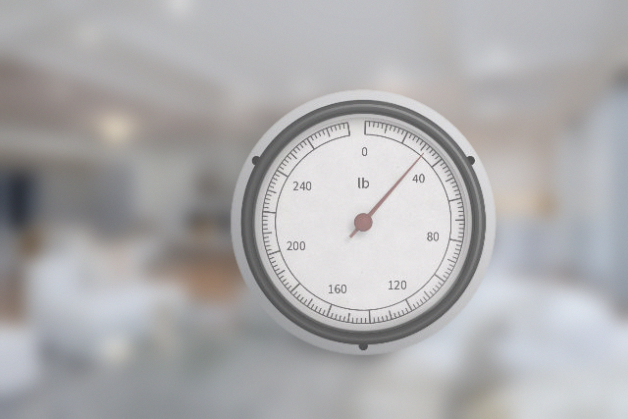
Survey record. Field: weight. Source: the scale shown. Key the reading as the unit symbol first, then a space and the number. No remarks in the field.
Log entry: lb 32
